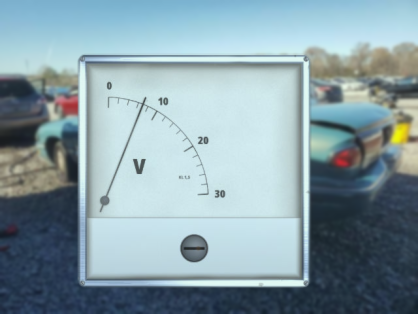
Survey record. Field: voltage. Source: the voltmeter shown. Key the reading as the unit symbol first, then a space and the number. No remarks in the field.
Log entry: V 7
